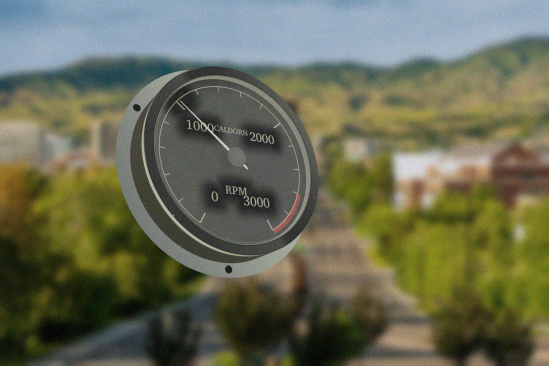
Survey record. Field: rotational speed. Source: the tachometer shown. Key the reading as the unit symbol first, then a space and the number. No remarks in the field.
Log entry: rpm 1000
